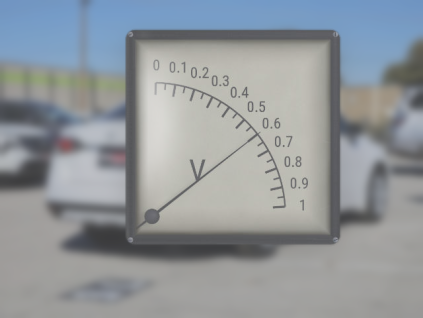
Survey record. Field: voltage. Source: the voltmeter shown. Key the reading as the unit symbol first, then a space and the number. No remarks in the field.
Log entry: V 0.6
